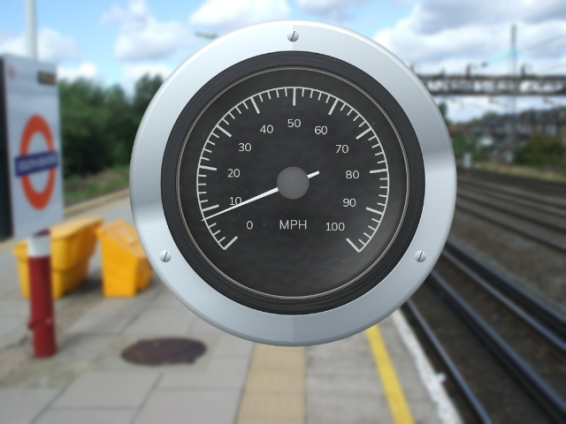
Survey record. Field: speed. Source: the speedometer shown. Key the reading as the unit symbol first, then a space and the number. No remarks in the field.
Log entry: mph 8
